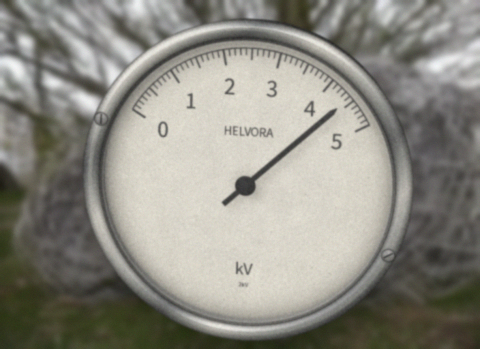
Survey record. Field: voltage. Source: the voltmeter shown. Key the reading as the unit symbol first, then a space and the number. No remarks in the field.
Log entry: kV 4.4
